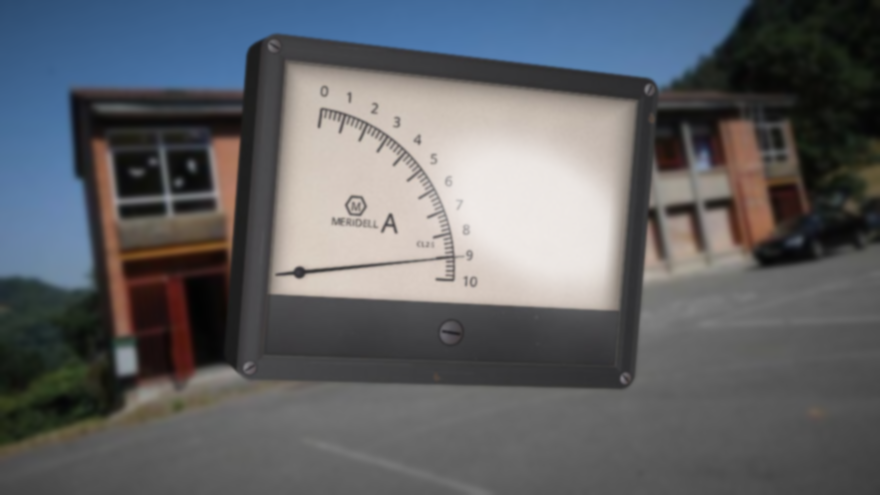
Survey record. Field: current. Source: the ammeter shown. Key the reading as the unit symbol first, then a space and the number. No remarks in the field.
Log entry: A 9
